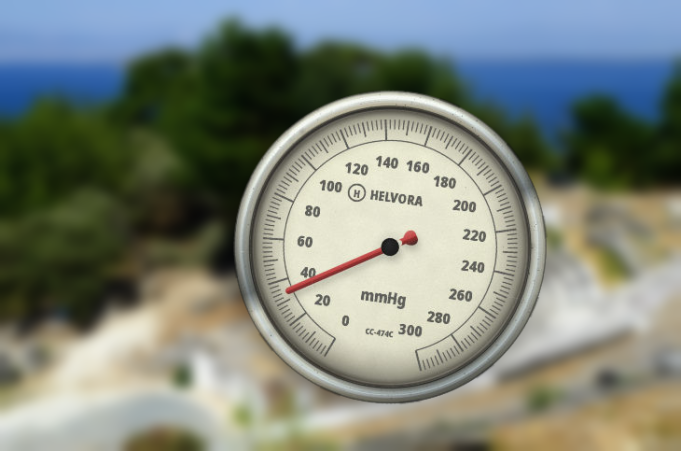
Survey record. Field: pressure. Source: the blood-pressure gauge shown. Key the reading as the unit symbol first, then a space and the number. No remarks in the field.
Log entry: mmHg 34
